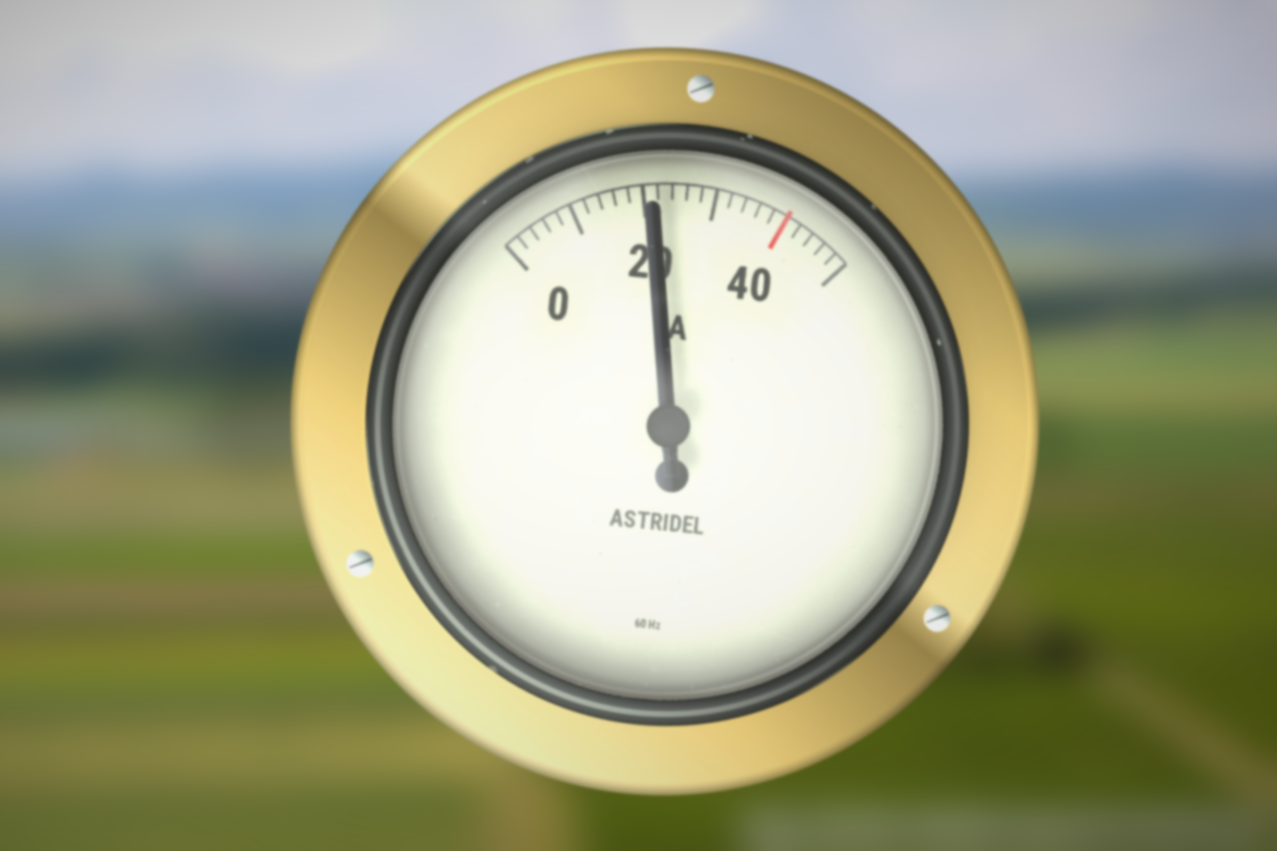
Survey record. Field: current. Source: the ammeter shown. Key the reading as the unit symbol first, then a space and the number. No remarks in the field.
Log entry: A 21
